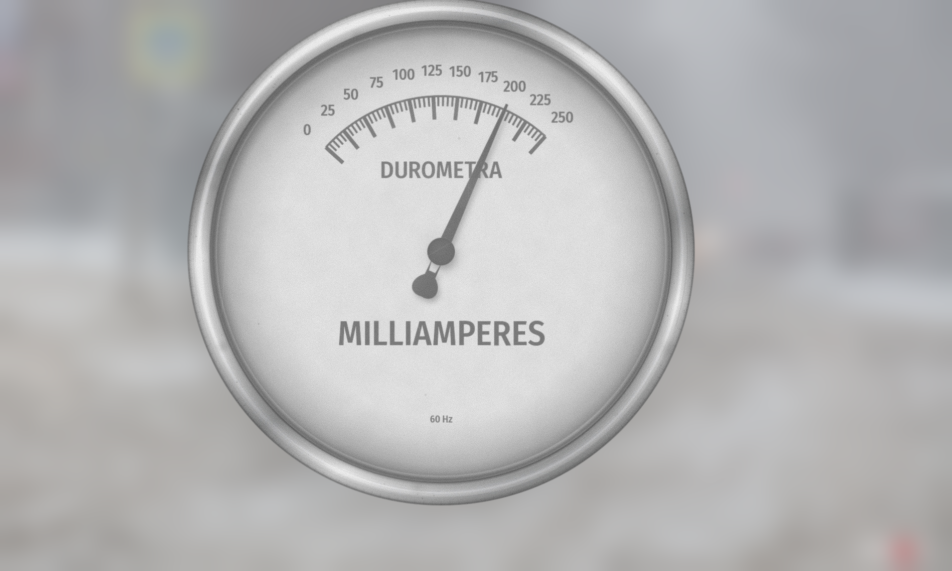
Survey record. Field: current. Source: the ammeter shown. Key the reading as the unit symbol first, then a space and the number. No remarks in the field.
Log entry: mA 200
